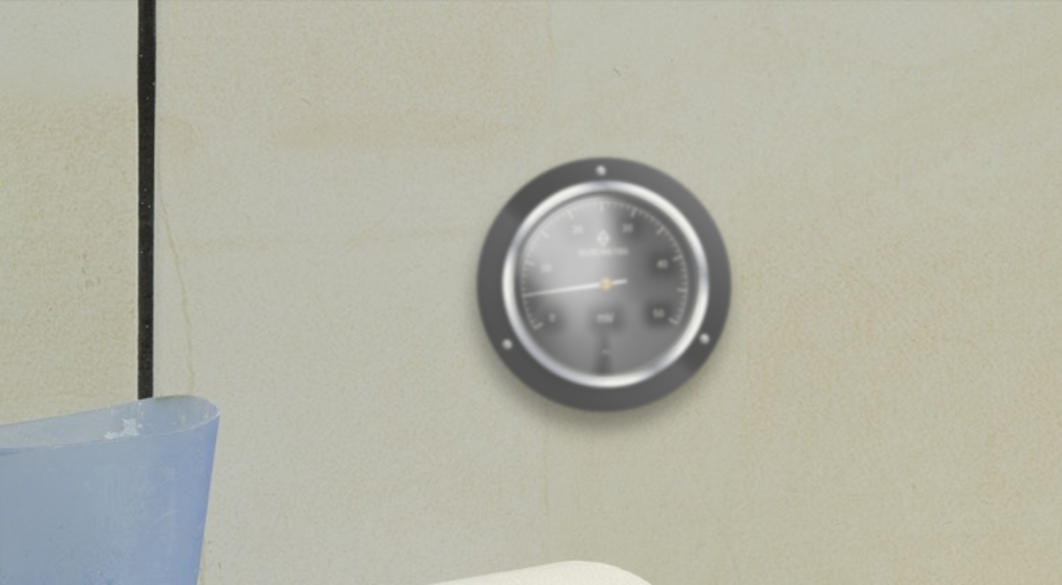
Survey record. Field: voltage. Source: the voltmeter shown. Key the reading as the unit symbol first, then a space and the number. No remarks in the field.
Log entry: mV 5
